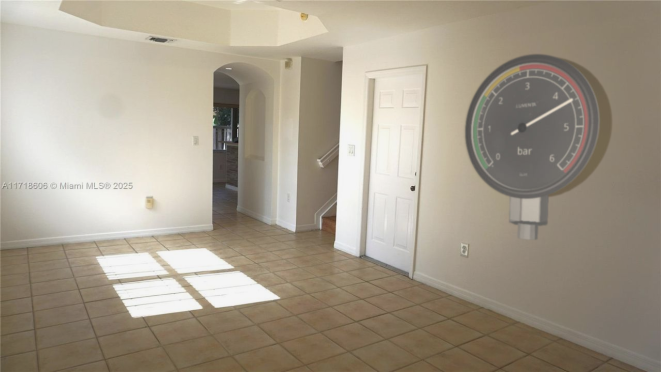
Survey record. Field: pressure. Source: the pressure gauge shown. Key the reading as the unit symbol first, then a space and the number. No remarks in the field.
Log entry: bar 4.4
